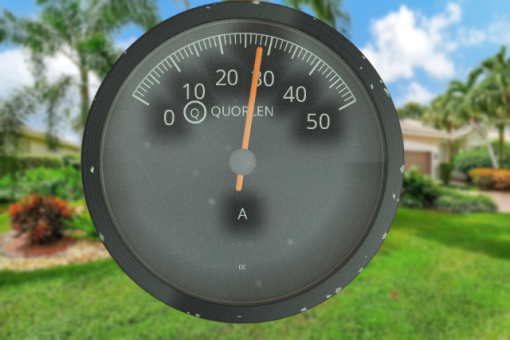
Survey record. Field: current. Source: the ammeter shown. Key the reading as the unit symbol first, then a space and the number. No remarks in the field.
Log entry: A 28
